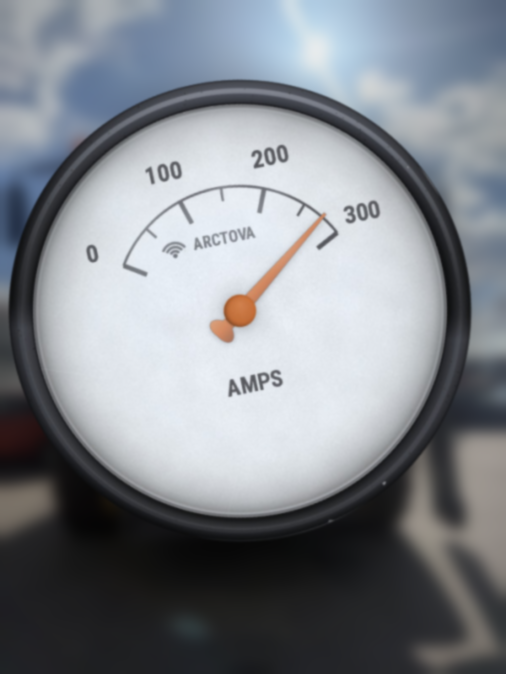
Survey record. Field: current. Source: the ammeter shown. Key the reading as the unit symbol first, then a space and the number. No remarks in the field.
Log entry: A 275
